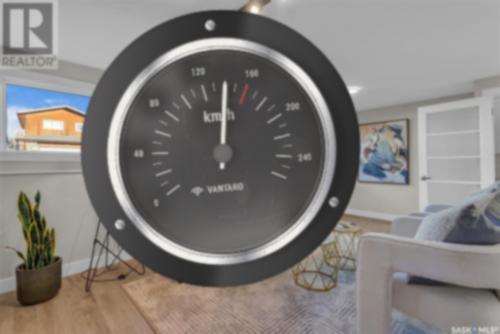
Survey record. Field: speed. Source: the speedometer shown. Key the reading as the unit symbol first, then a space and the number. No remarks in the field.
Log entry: km/h 140
